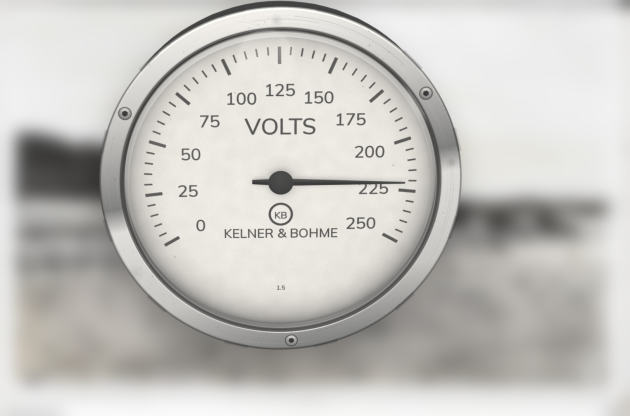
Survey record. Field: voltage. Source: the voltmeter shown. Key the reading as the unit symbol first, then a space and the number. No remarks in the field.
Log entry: V 220
